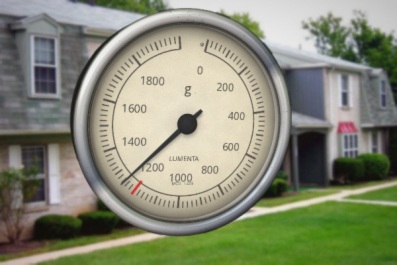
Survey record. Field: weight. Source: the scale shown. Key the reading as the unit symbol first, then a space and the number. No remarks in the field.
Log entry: g 1260
